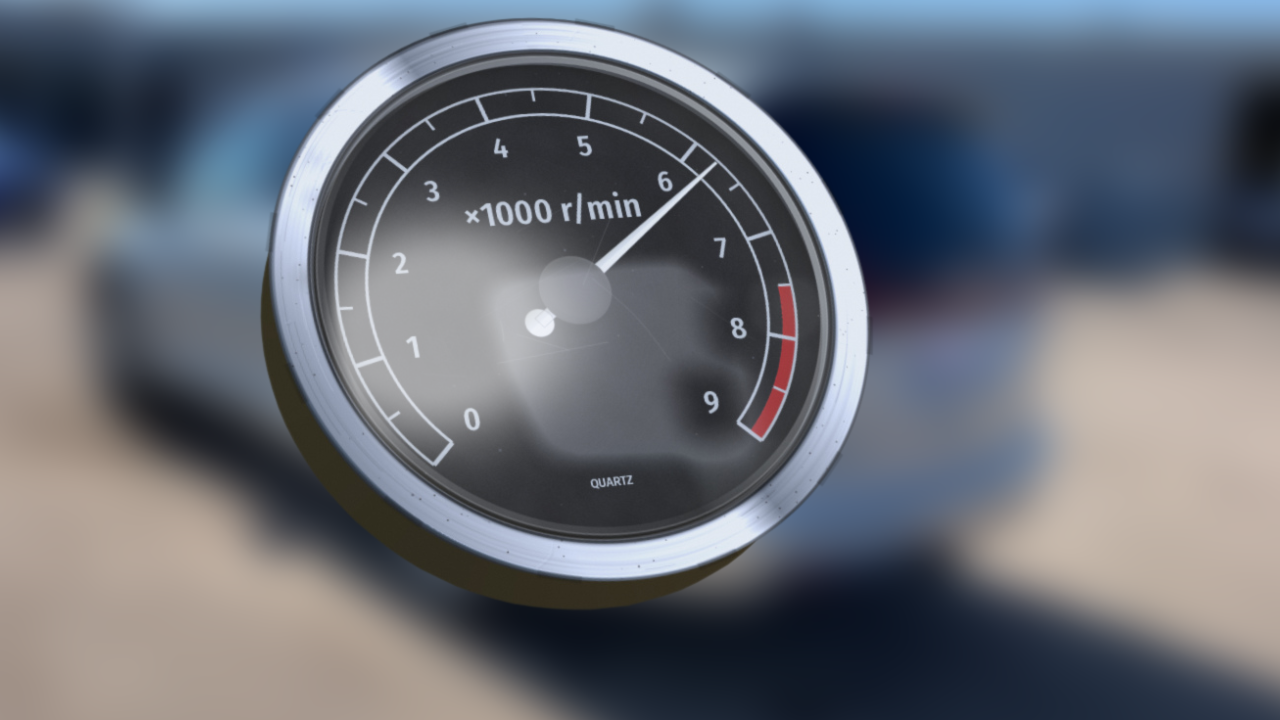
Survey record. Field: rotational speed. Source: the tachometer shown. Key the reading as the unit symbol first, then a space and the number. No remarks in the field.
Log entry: rpm 6250
